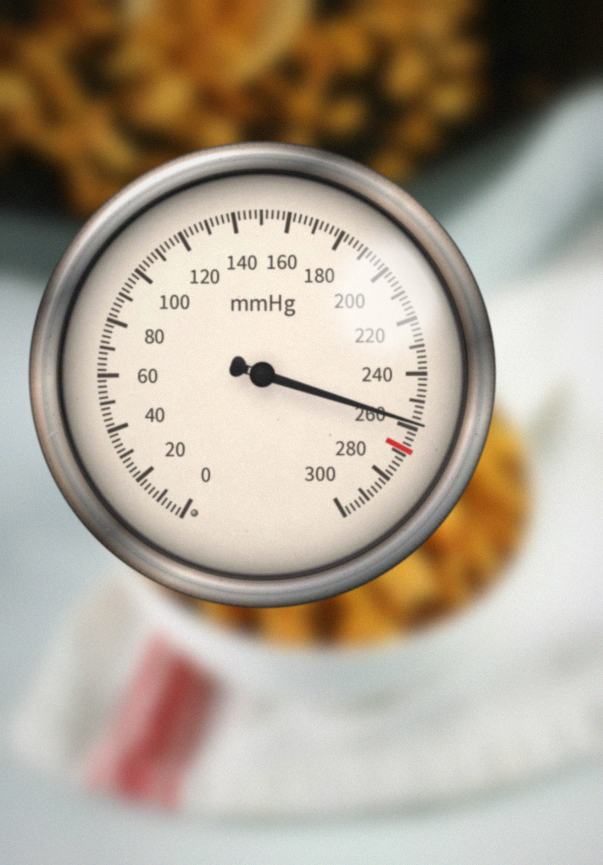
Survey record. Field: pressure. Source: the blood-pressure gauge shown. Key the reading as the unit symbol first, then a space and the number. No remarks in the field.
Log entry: mmHg 258
